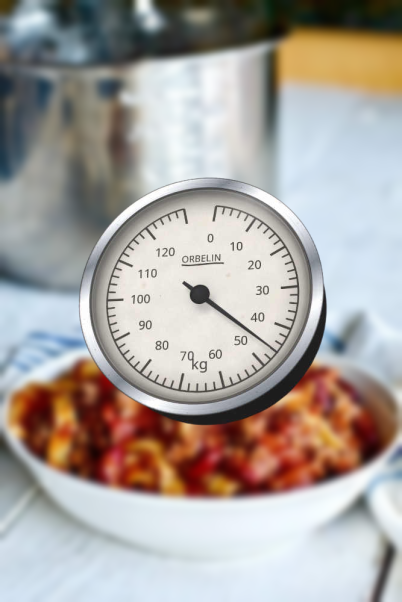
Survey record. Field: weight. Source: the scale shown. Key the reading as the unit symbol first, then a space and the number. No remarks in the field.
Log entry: kg 46
